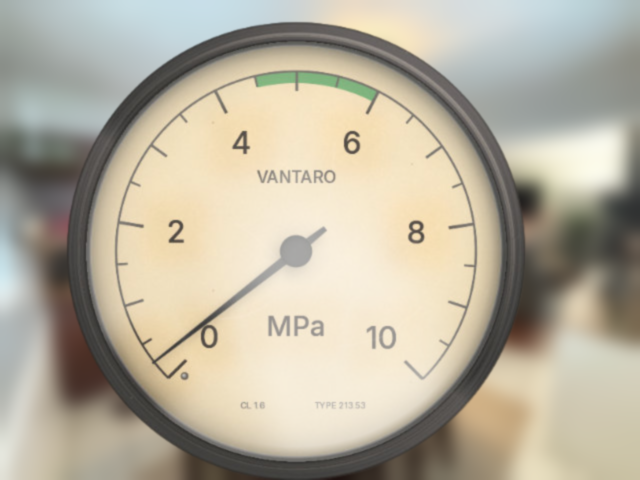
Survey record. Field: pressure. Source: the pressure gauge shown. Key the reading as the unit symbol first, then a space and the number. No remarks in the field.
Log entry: MPa 0.25
